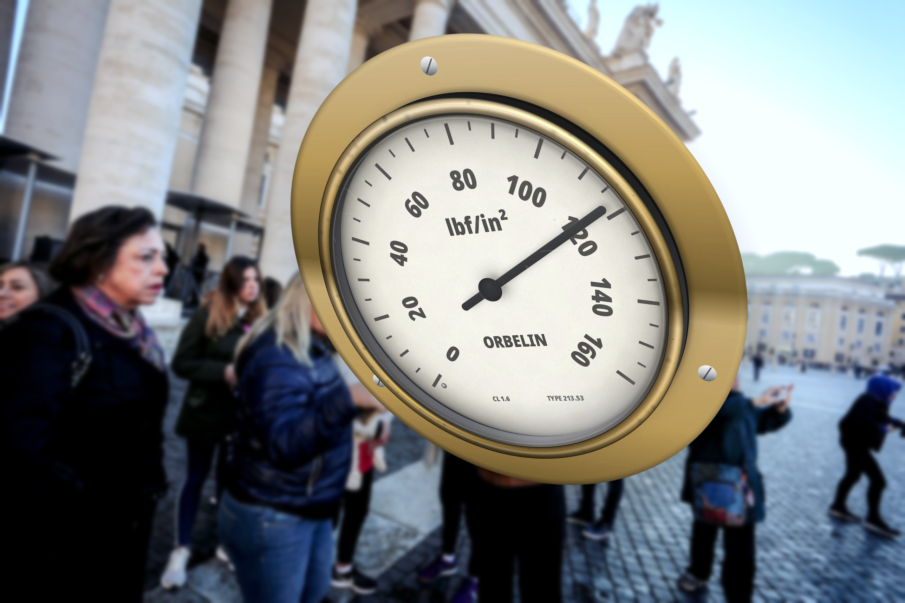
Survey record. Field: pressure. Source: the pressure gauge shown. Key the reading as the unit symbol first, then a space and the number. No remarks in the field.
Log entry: psi 117.5
